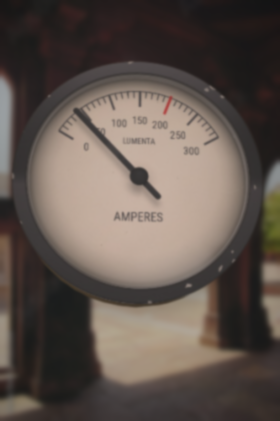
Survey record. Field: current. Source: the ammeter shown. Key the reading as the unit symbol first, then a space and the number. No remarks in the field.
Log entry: A 40
